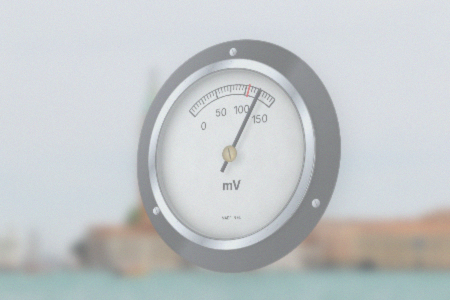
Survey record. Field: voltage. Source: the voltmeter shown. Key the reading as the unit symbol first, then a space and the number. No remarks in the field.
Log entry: mV 125
